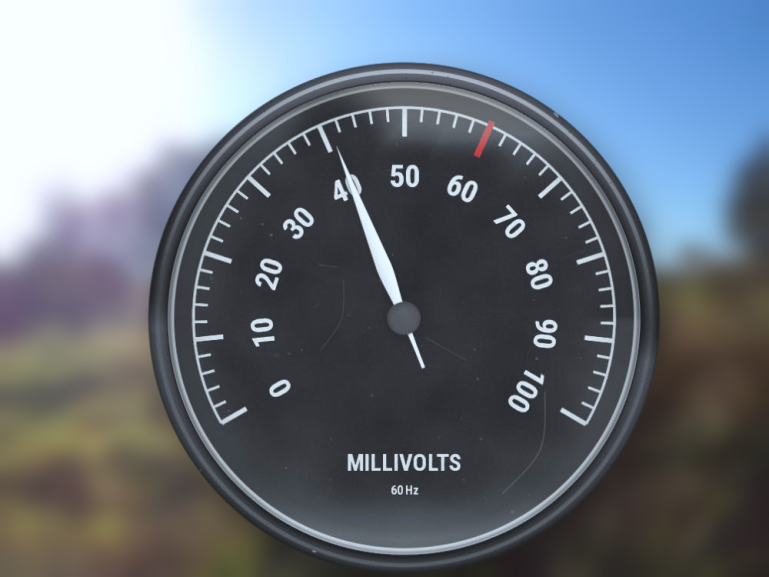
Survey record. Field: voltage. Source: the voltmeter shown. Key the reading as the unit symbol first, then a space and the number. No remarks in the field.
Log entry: mV 41
